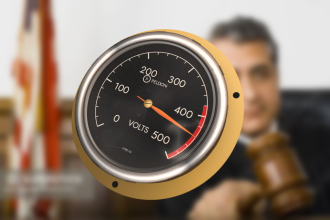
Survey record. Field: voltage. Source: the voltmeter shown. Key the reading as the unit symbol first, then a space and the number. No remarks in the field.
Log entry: V 440
